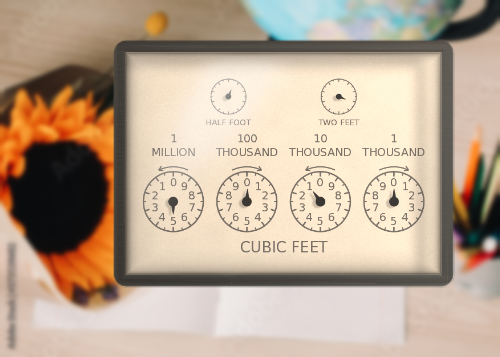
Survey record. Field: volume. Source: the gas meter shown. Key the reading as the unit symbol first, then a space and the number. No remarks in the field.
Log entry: ft³ 501000
